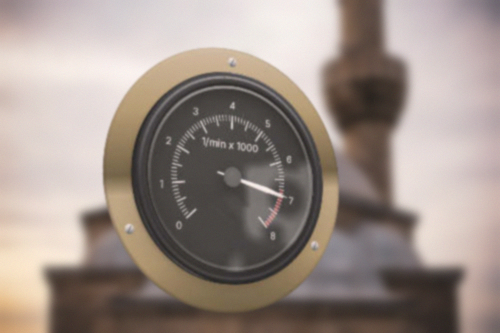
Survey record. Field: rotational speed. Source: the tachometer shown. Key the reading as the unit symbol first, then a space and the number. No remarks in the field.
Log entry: rpm 7000
